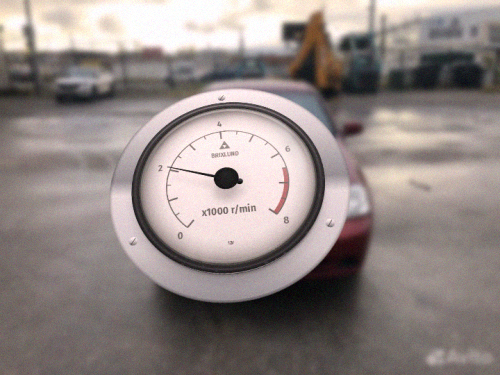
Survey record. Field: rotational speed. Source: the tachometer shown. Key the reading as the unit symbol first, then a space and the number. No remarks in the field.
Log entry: rpm 2000
